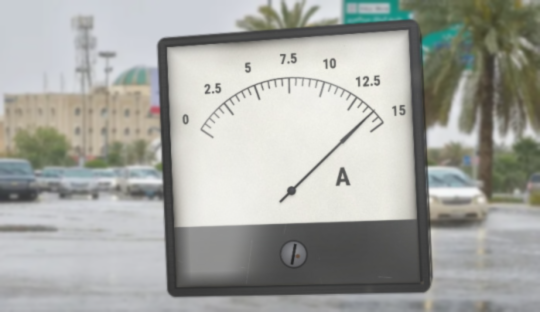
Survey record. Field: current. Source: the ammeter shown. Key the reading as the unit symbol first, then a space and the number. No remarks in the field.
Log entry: A 14
